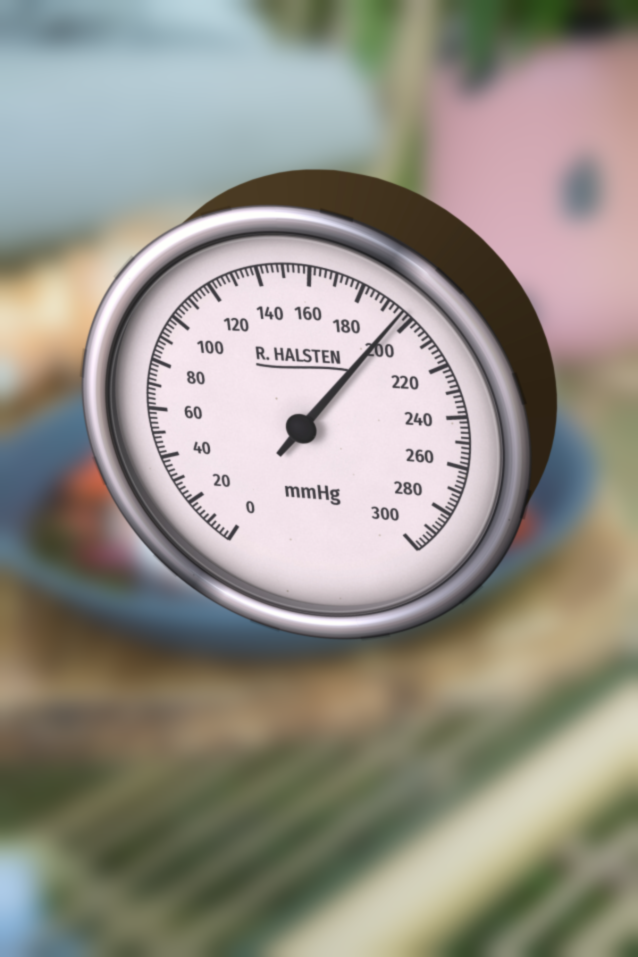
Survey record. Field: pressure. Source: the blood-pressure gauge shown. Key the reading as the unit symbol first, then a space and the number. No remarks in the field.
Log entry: mmHg 196
